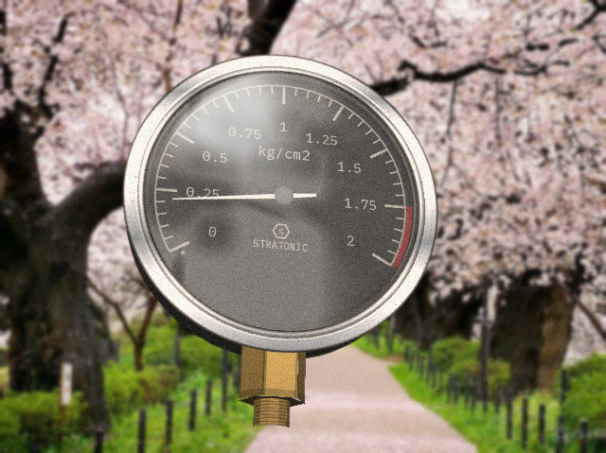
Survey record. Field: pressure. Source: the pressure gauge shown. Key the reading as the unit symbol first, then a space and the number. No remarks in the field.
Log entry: kg/cm² 0.2
